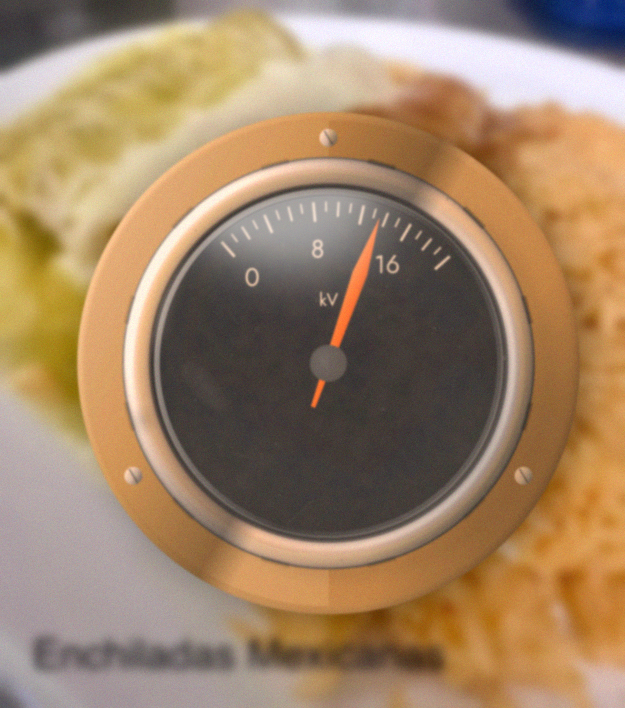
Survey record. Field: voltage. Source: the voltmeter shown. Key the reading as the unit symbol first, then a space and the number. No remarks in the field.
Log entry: kV 13.5
